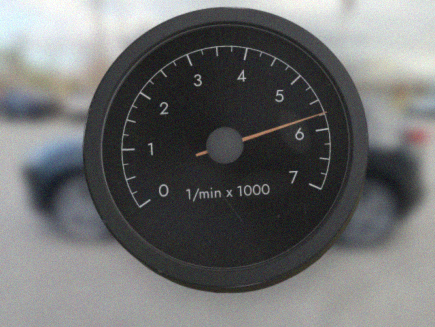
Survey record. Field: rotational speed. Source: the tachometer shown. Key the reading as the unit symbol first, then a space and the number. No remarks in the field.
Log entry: rpm 5750
